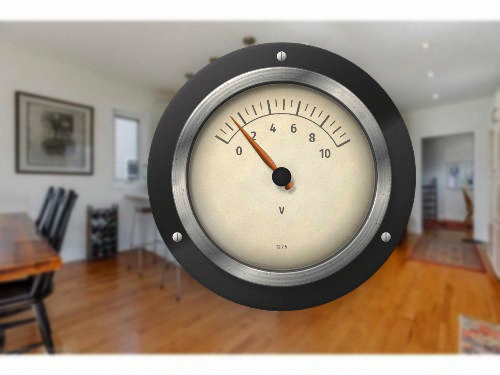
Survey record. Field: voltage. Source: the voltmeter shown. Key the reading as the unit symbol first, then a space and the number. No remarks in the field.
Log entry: V 1.5
